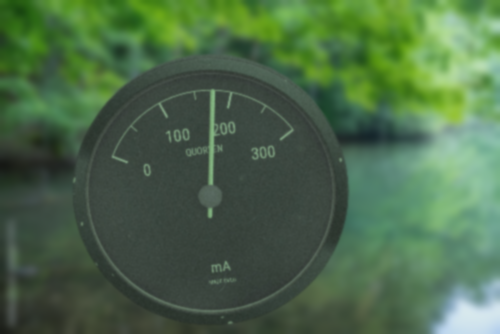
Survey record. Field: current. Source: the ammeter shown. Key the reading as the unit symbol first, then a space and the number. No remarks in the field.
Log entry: mA 175
